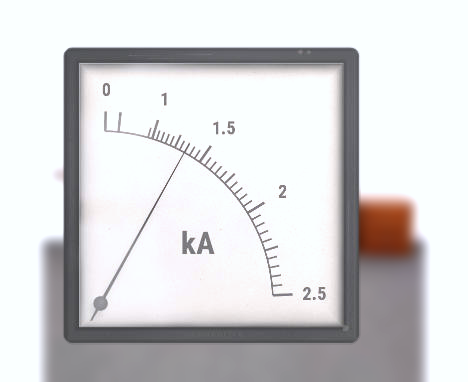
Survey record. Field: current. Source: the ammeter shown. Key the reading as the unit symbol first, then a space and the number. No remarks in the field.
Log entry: kA 1.35
